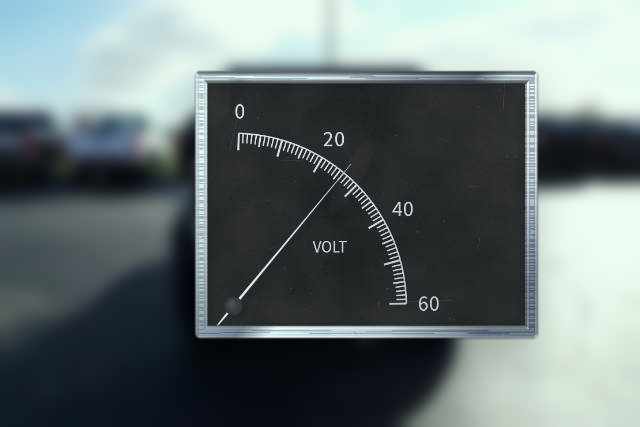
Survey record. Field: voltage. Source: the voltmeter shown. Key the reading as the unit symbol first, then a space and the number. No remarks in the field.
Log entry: V 26
